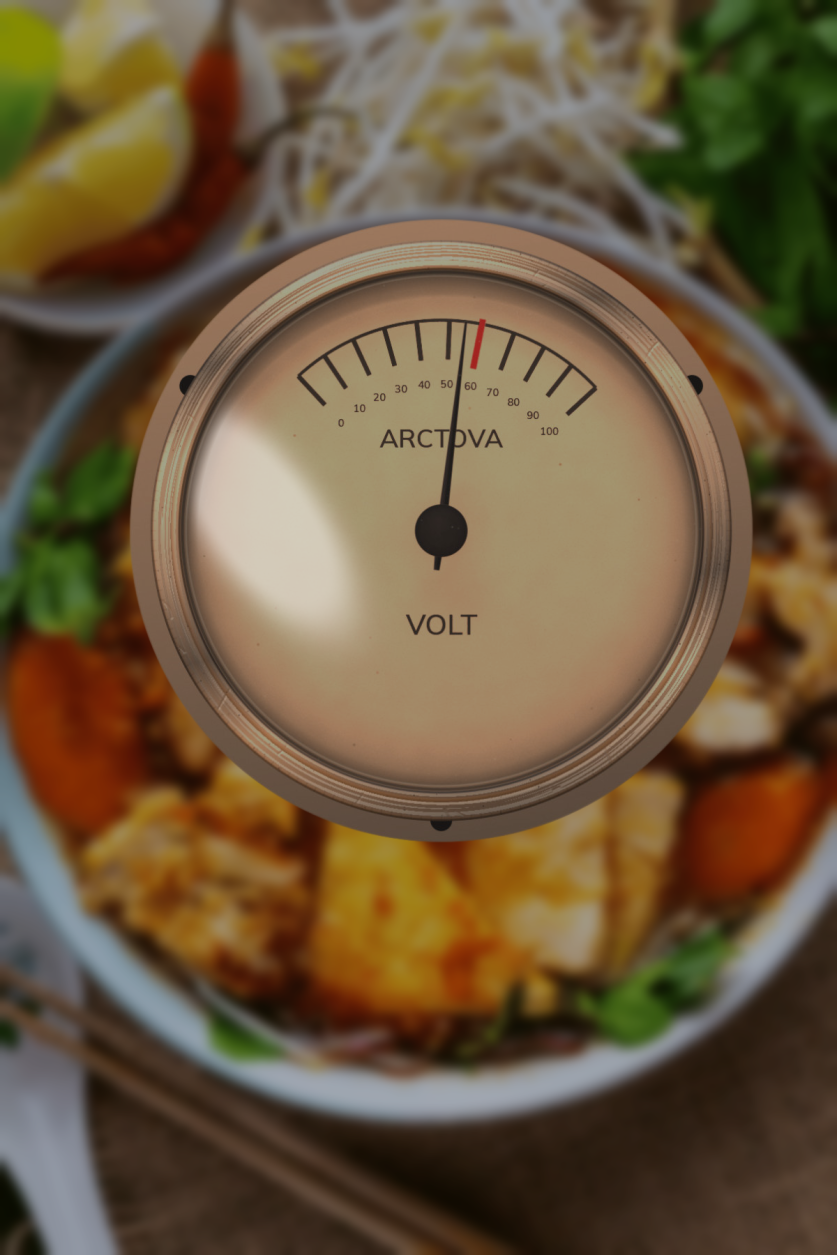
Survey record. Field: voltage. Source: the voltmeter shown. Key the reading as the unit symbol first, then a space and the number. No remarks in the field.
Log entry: V 55
